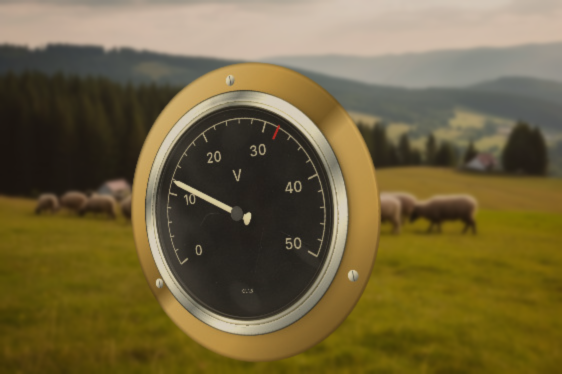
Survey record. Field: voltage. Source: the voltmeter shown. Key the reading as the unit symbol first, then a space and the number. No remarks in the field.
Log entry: V 12
